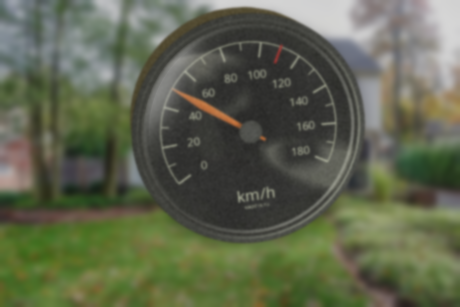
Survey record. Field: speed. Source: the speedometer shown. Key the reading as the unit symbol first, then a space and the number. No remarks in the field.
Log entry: km/h 50
